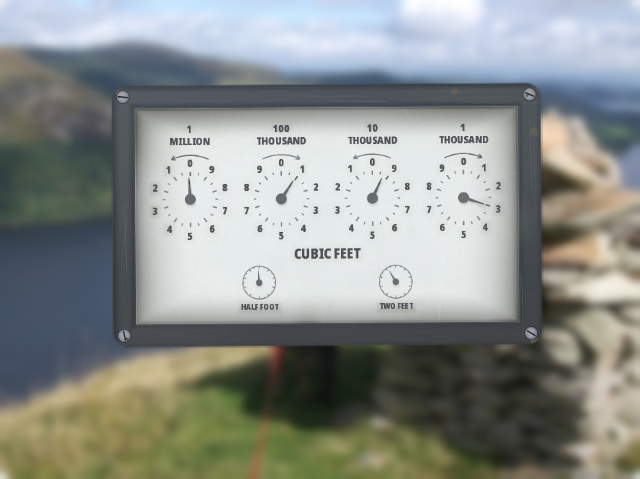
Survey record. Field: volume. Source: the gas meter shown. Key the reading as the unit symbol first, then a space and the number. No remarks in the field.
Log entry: ft³ 9300
